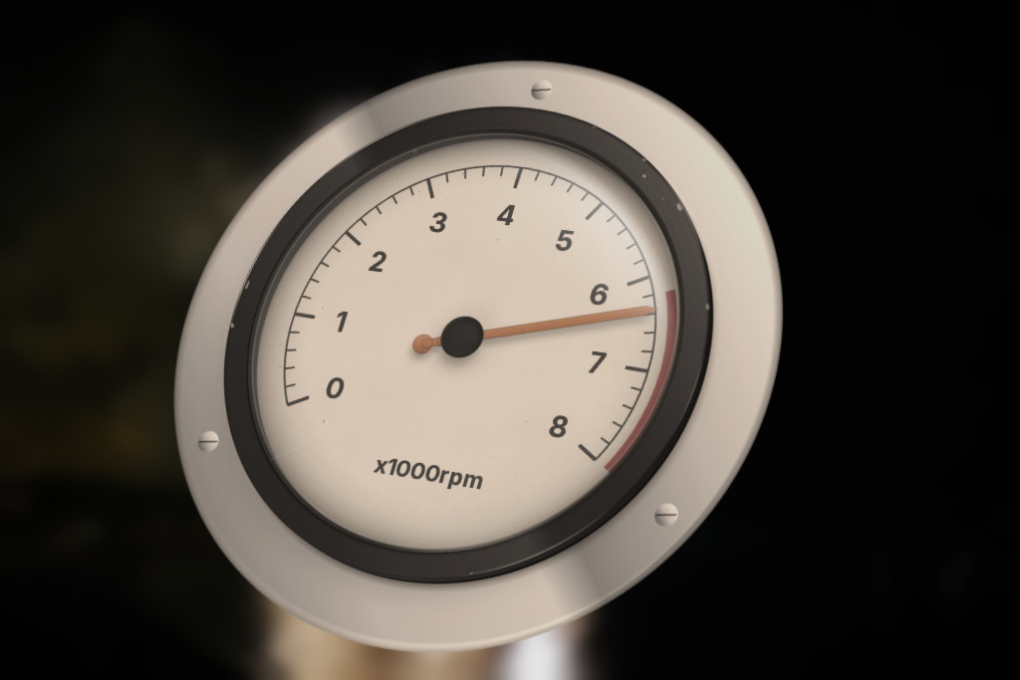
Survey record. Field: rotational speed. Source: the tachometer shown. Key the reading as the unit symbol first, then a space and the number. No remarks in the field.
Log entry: rpm 6400
